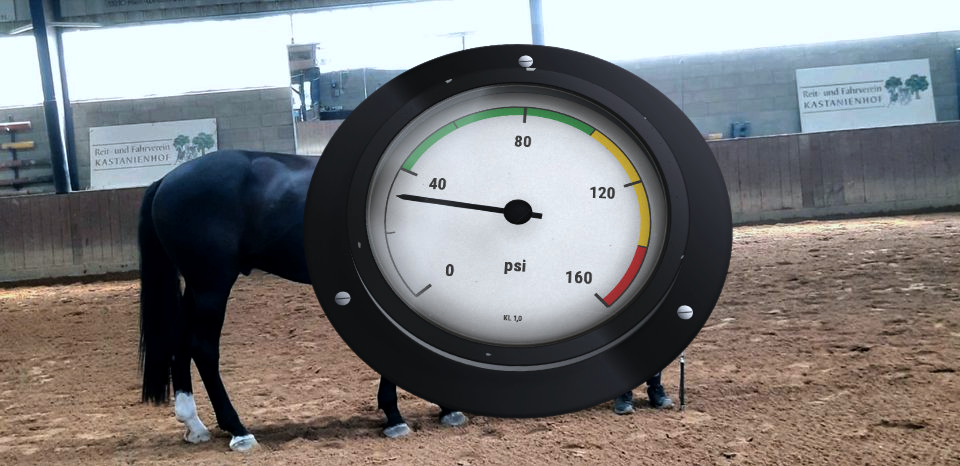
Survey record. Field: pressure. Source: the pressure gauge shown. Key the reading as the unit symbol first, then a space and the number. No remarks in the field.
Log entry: psi 30
